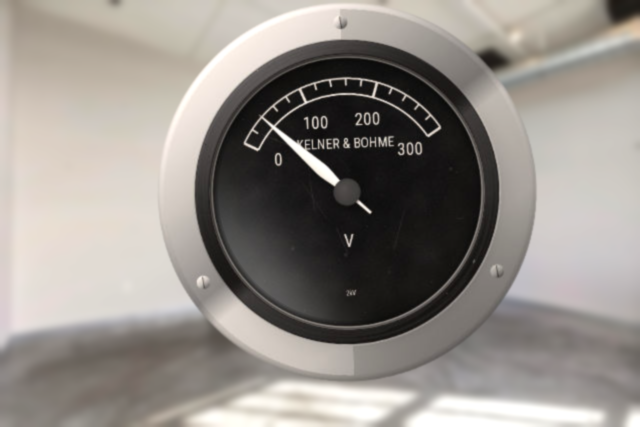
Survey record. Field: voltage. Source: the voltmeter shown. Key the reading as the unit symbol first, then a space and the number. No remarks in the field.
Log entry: V 40
